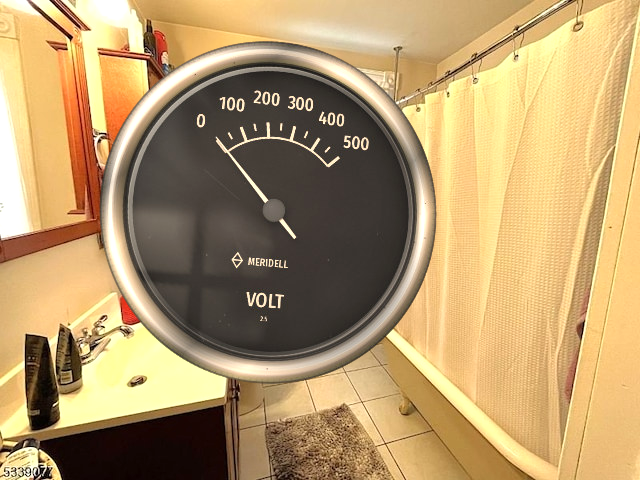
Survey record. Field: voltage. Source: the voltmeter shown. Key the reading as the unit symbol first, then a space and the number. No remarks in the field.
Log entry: V 0
